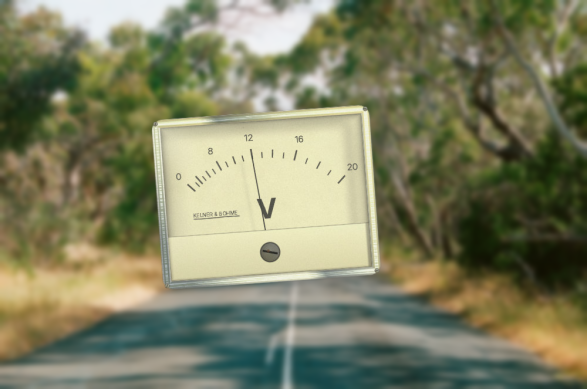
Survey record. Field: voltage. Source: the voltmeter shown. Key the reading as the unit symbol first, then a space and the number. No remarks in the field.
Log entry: V 12
